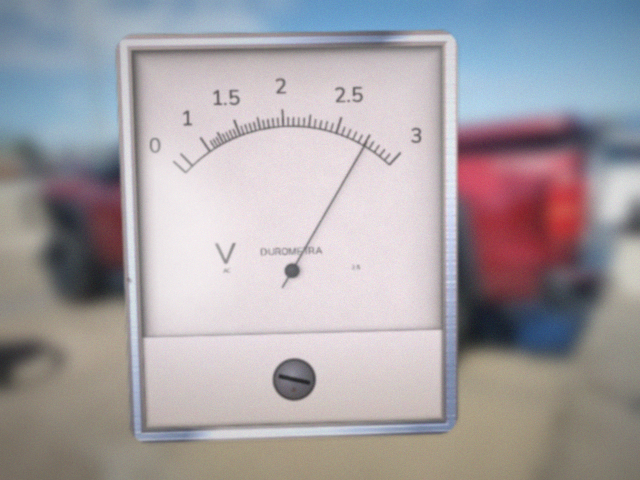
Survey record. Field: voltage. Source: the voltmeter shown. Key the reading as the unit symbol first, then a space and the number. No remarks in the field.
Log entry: V 2.75
